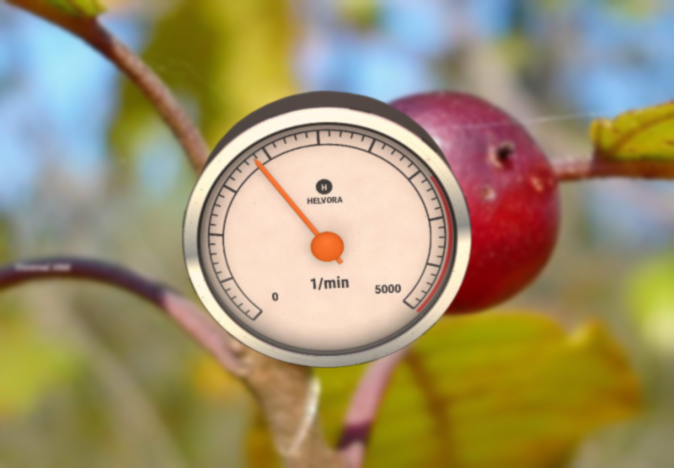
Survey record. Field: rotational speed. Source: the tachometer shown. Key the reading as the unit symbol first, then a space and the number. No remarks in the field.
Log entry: rpm 1900
